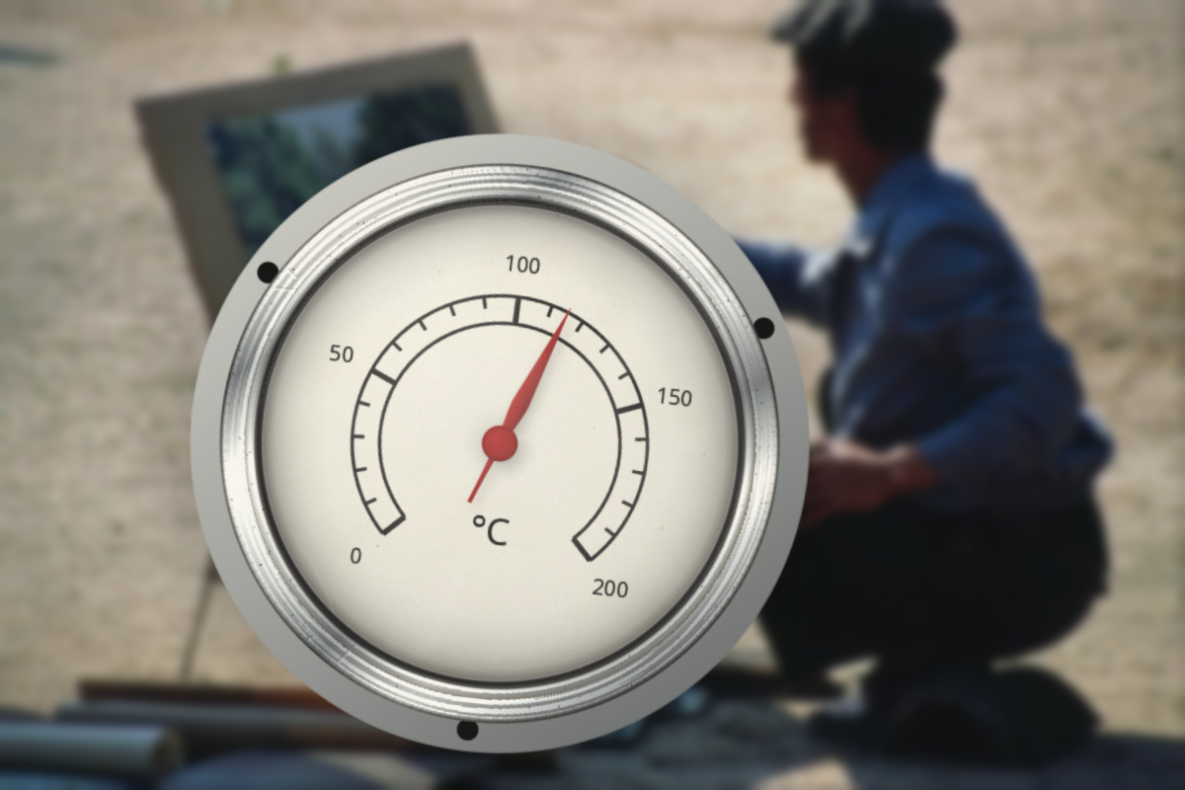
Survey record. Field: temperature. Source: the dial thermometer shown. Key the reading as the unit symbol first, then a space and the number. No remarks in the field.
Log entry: °C 115
